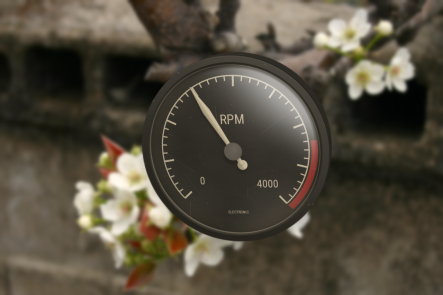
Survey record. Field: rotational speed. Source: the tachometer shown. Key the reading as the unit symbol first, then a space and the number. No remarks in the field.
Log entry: rpm 1500
